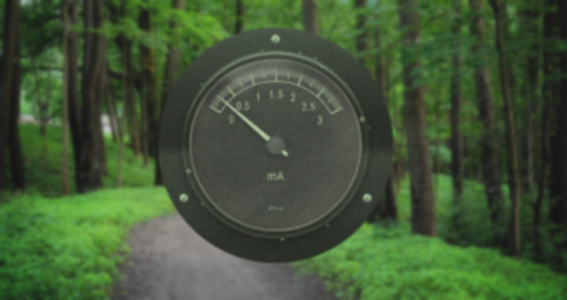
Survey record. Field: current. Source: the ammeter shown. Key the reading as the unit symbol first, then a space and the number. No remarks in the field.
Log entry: mA 0.25
